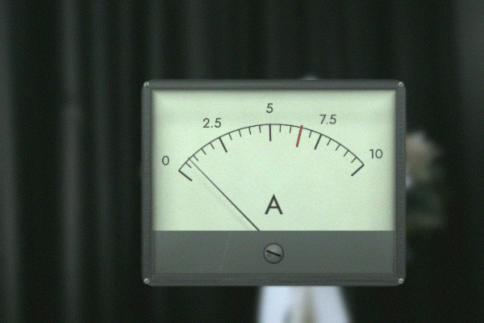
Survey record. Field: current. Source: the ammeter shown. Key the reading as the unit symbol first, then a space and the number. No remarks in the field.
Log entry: A 0.75
